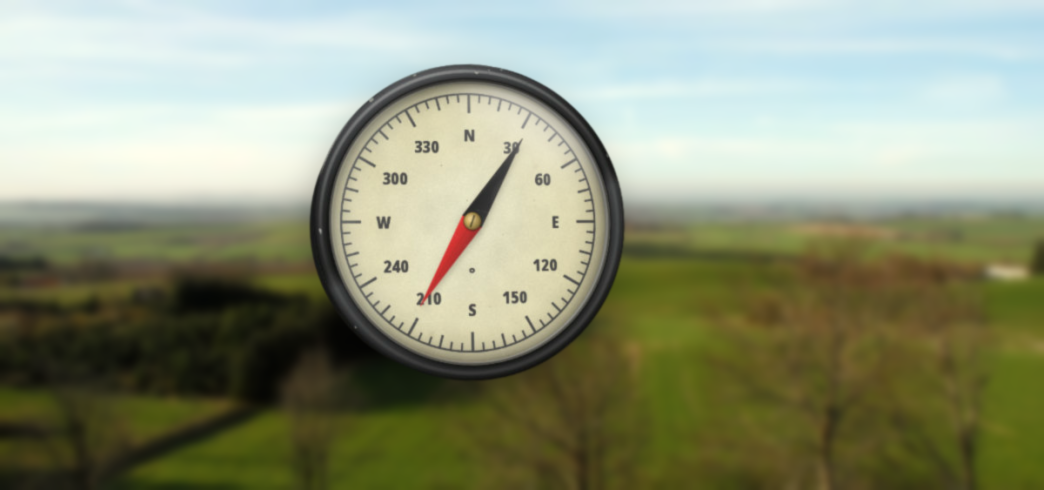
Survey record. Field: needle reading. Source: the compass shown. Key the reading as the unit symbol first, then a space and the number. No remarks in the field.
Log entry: ° 212.5
